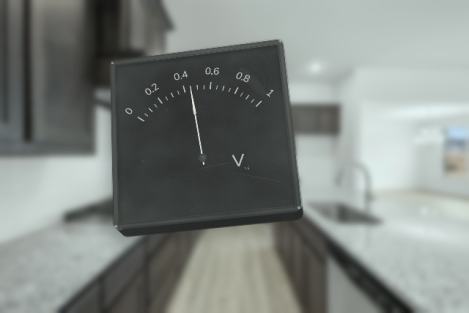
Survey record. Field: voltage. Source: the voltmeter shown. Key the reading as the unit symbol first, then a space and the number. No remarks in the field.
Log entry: V 0.45
